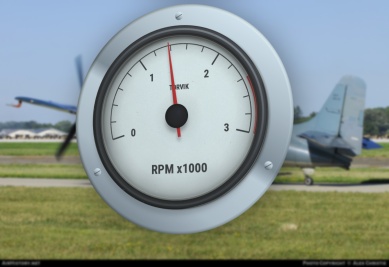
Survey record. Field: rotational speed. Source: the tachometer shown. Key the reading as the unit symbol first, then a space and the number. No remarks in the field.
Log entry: rpm 1400
